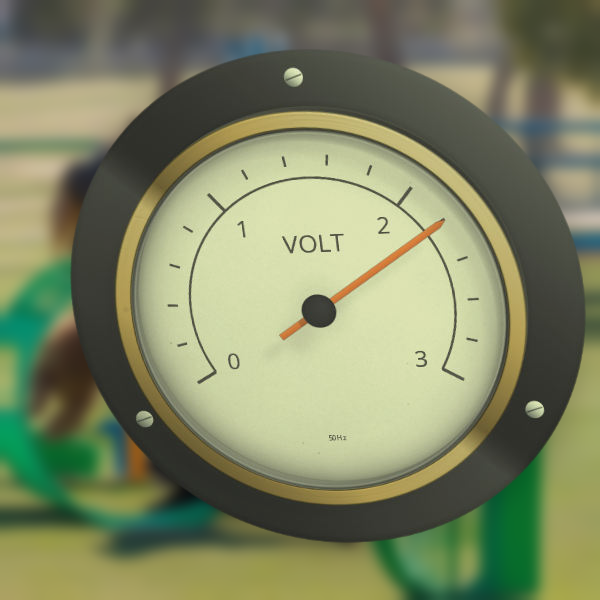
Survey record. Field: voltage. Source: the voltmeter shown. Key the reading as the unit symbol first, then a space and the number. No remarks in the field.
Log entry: V 2.2
